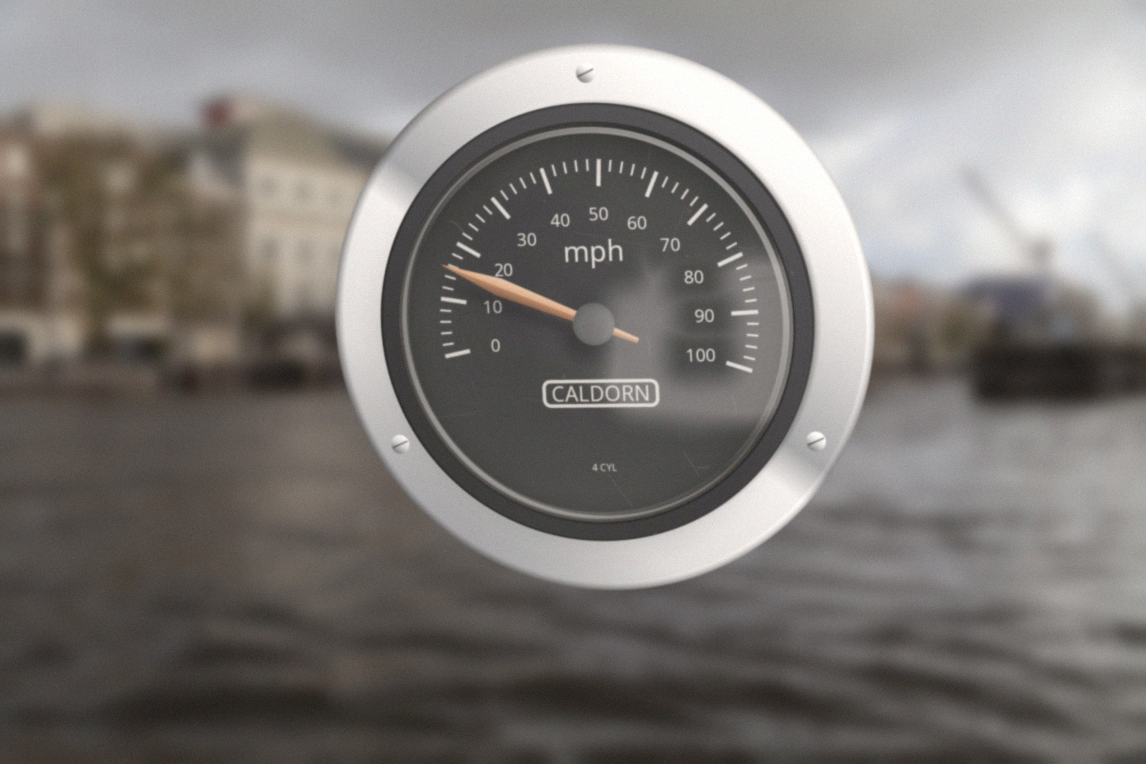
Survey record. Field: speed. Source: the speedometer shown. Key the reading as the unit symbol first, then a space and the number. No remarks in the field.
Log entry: mph 16
